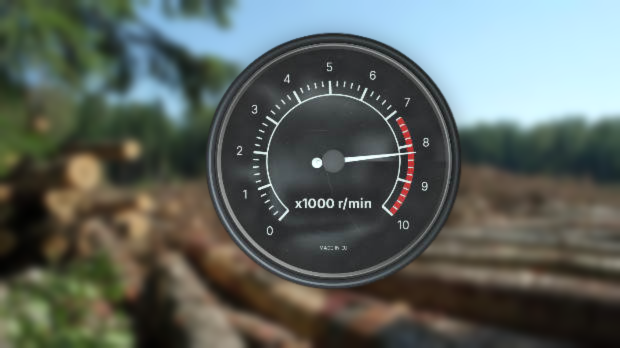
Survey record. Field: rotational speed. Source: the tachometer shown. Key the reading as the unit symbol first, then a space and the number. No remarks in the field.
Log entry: rpm 8200
